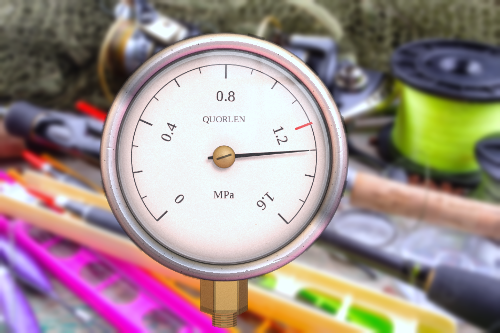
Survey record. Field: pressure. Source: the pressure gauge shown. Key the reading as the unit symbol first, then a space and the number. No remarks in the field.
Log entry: MPa 1.3
